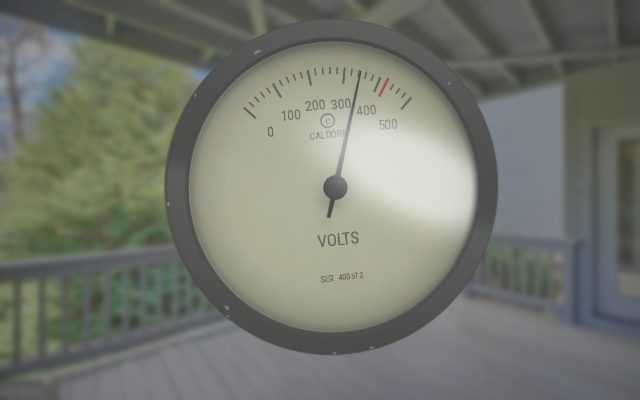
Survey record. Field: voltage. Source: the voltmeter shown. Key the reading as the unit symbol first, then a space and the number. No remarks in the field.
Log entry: V 340
